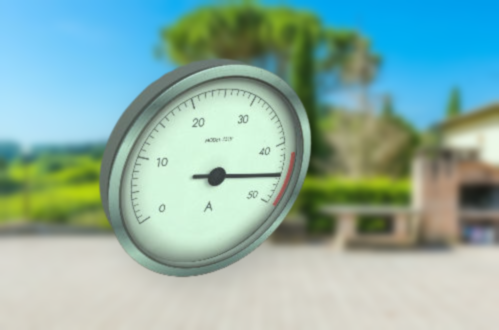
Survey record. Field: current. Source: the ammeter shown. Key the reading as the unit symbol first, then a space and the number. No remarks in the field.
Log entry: A 45
